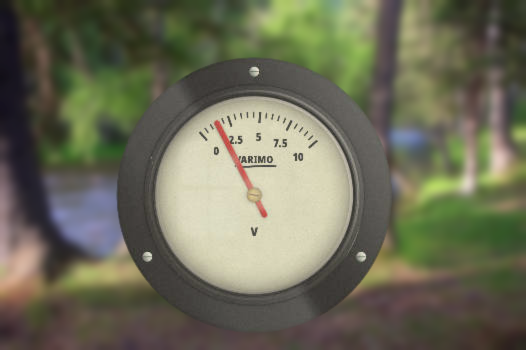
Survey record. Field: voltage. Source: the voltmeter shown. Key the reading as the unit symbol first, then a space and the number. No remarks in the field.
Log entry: V 1.5
